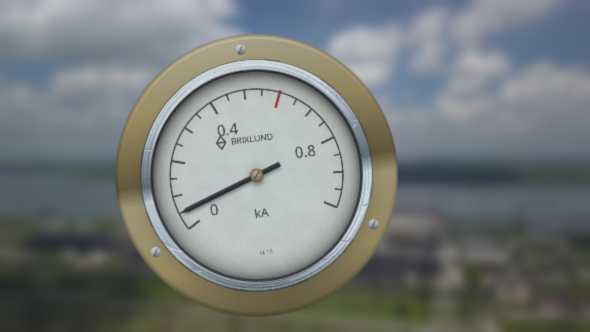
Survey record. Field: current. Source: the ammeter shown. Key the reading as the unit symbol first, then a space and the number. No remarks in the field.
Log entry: kA 0.05
